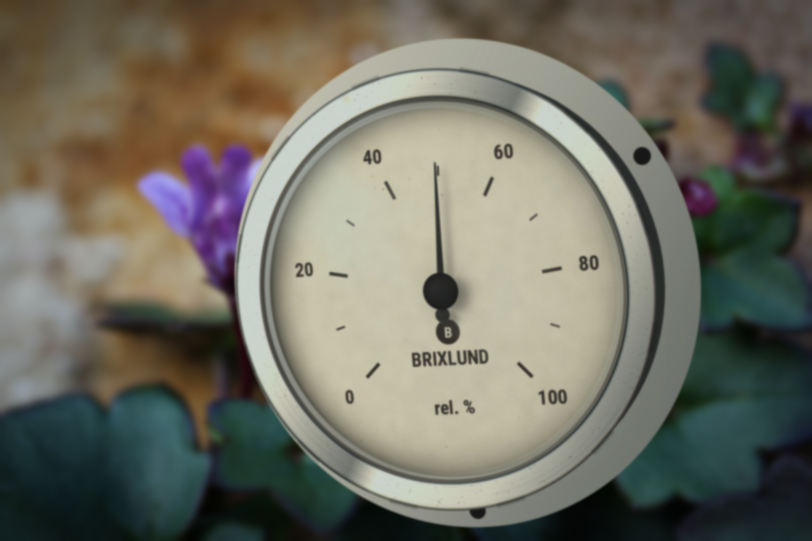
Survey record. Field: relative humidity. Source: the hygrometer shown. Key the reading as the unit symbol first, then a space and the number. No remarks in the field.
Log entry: % 50
